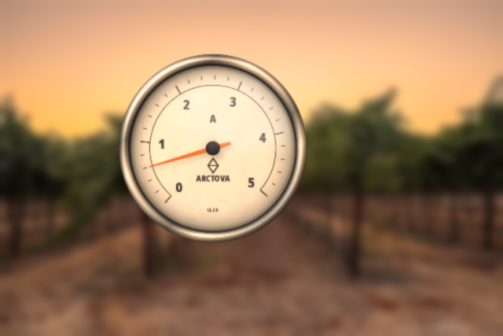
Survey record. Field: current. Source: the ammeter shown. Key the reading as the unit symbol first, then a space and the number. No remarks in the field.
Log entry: A 0.6
